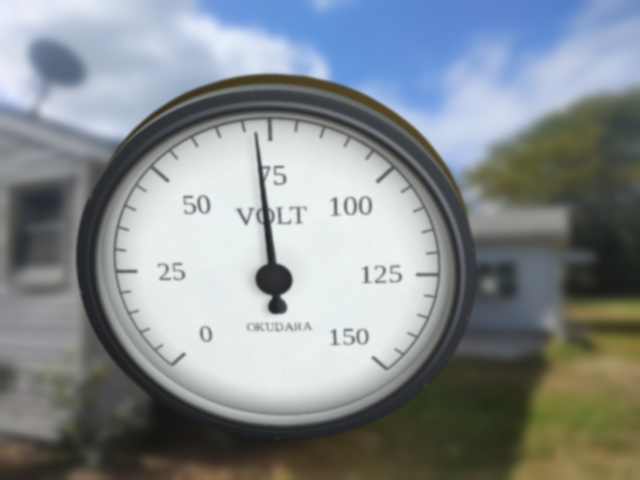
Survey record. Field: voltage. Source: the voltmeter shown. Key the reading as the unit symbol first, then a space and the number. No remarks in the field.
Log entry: V 72.5
